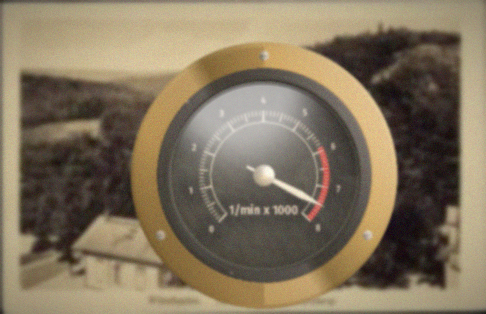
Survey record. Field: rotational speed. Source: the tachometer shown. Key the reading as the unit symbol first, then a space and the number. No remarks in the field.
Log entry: rpm 7500
